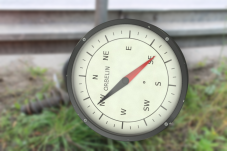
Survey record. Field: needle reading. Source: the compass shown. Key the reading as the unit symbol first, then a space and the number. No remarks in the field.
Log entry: ° 135
